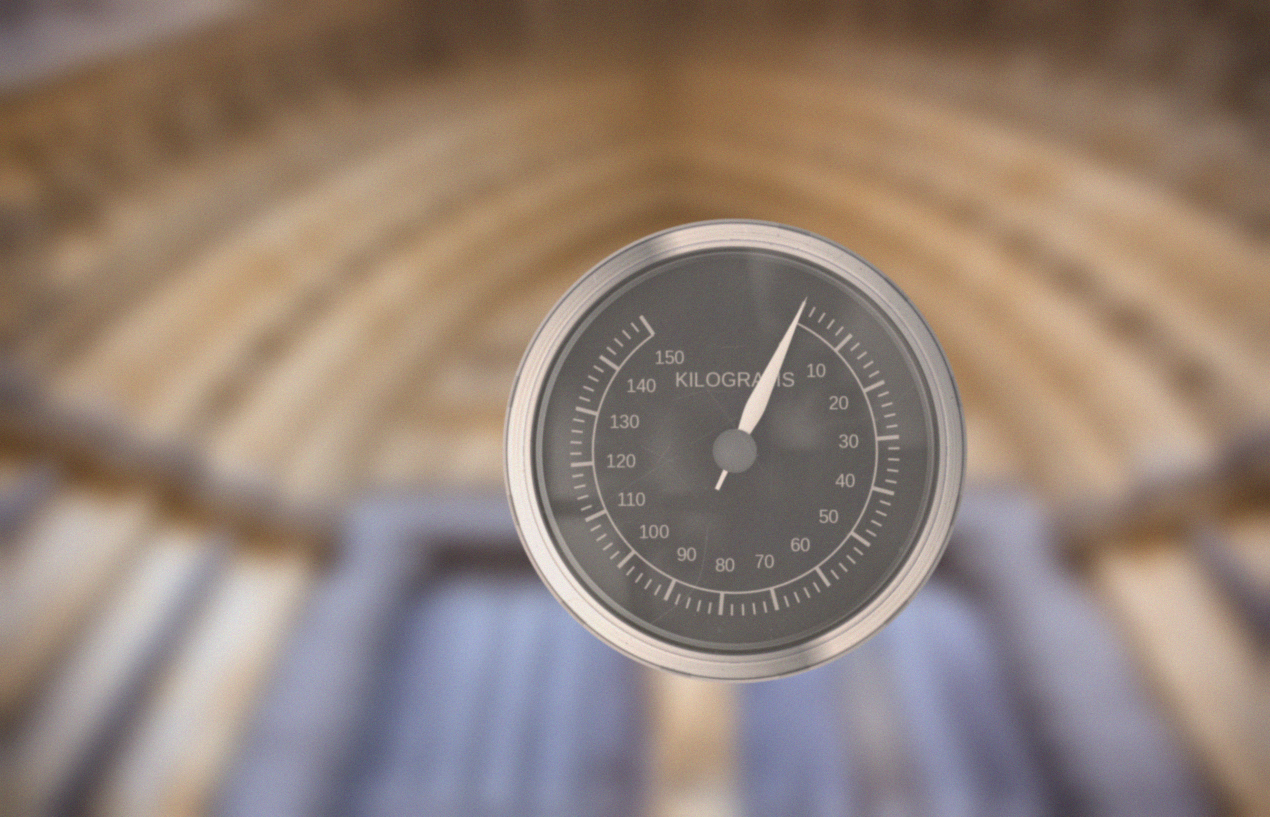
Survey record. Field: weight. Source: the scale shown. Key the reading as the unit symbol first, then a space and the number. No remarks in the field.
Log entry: kg 0
